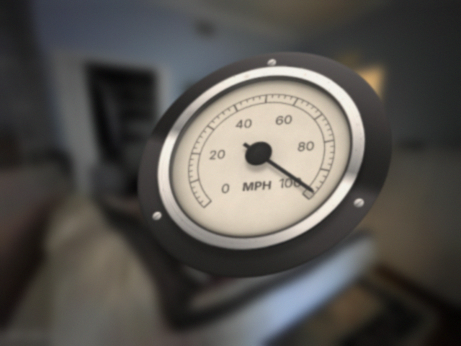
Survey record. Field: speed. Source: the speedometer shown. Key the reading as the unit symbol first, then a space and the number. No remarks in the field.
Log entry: mph 98
